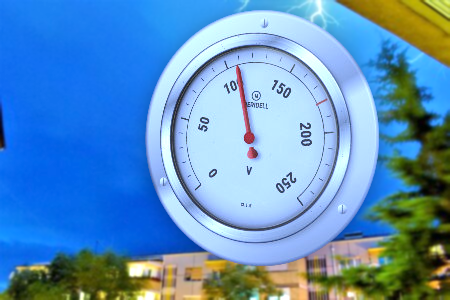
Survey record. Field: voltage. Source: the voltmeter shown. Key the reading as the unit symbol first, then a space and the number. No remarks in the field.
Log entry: V 110
